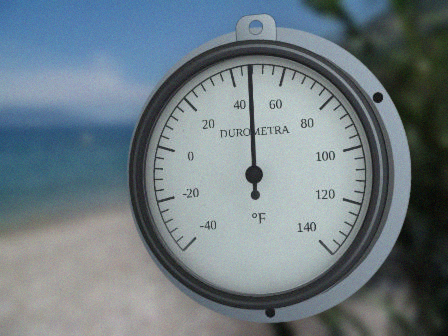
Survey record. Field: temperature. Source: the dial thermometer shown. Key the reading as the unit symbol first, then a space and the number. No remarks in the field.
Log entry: °F 48
